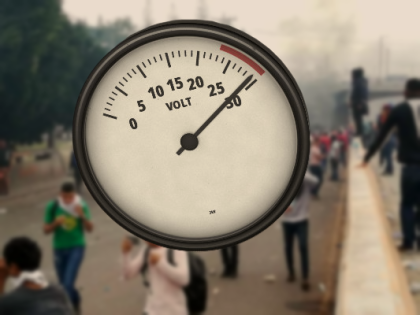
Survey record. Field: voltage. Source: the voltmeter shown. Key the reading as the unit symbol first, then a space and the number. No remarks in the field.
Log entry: V 29
